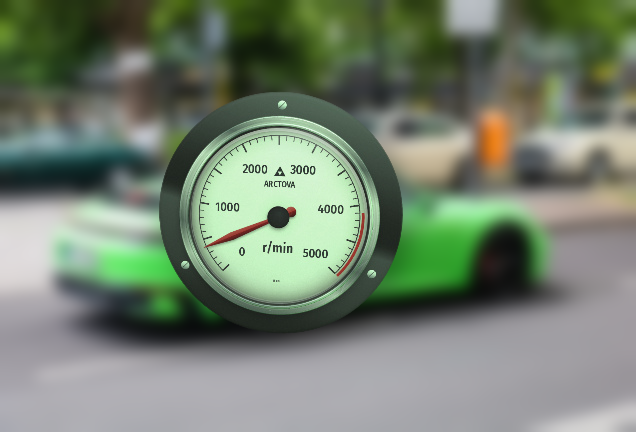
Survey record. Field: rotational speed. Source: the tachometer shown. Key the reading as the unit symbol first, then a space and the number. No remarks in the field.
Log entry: rpm 400
